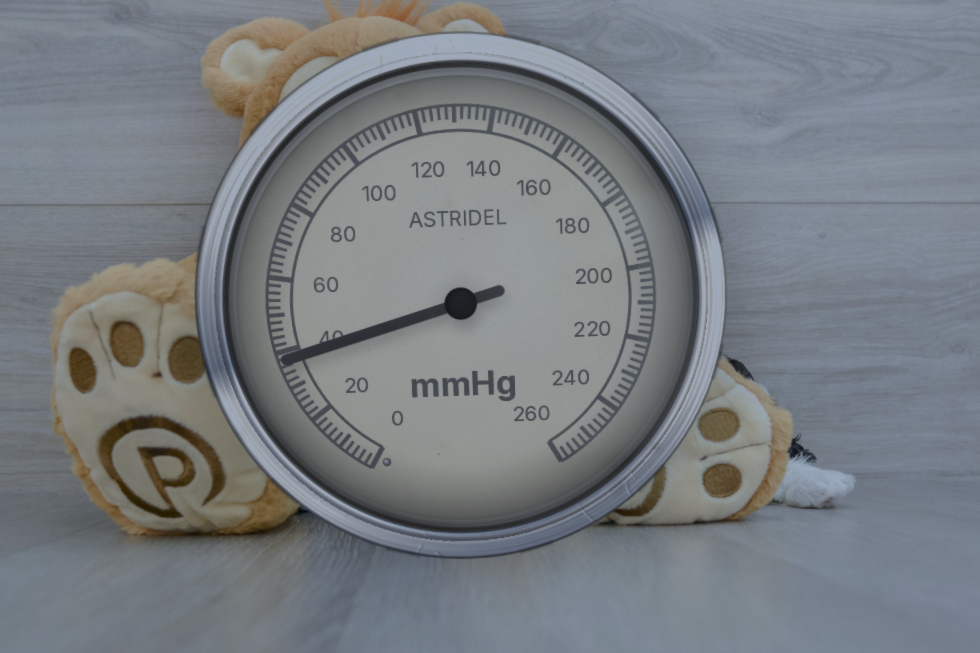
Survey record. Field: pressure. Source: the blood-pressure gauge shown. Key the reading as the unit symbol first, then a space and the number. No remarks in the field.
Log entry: mmHg 38
